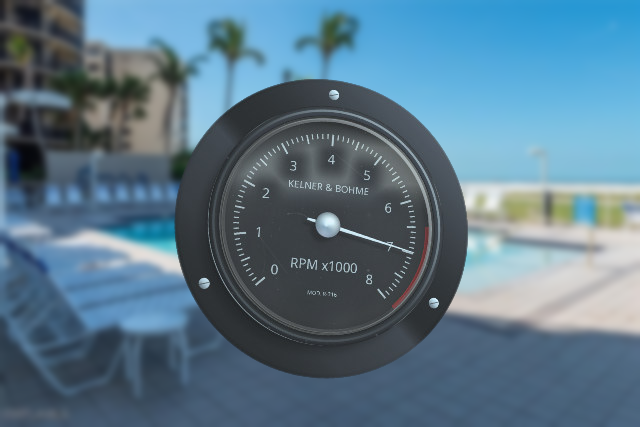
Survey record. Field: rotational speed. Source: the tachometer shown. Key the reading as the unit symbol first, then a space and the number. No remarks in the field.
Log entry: rpm 7000
